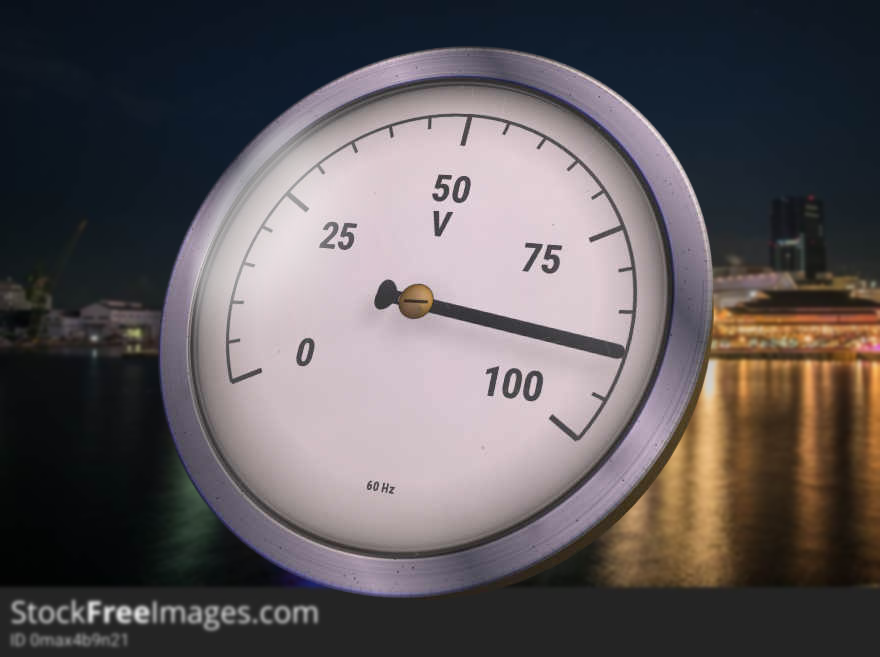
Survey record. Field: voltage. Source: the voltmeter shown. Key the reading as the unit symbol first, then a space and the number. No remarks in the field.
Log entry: V 90
